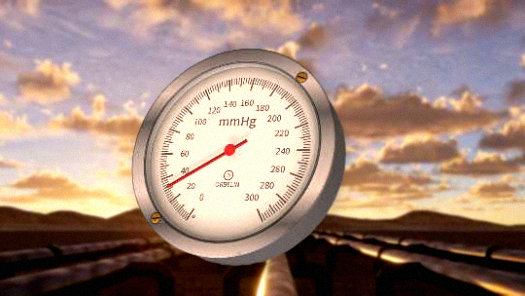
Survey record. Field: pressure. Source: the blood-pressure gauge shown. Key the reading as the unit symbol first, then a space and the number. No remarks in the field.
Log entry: mmHg 30
